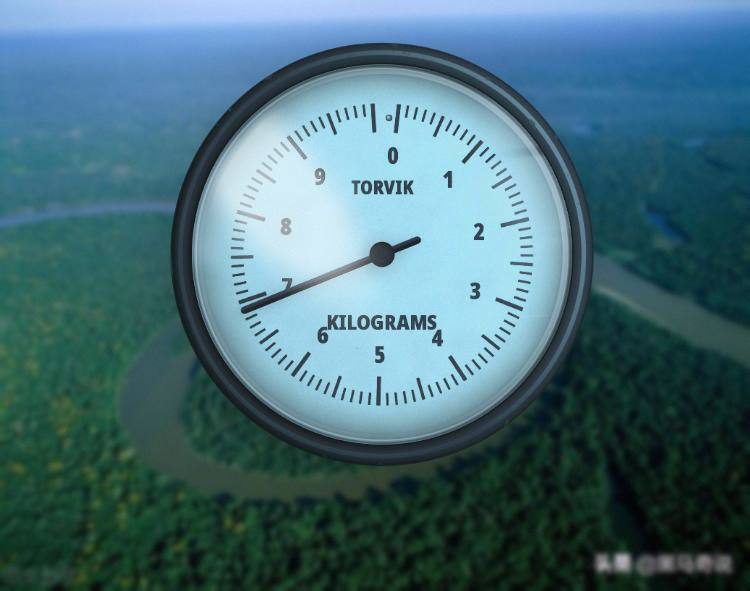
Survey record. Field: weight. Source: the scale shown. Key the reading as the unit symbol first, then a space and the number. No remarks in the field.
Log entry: kg 6.9
